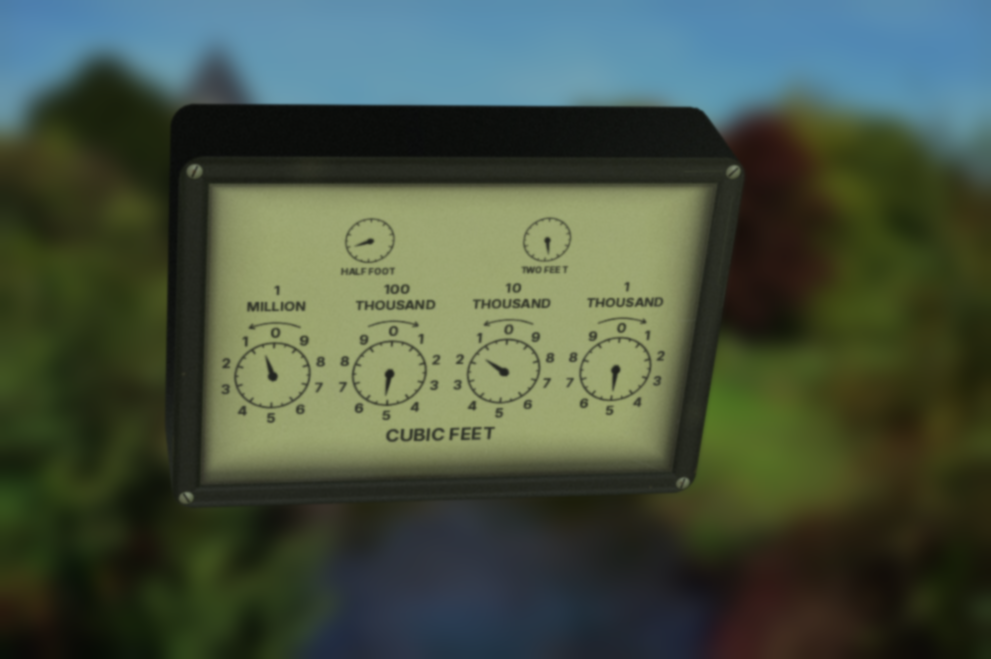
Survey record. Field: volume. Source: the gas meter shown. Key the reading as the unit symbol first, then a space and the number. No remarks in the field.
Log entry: ft³ 51500
